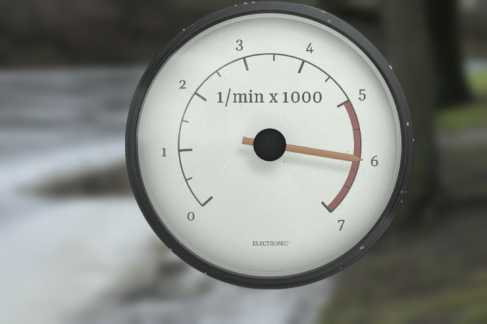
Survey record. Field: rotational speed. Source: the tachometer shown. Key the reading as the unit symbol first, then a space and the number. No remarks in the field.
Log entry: rpm 6000
